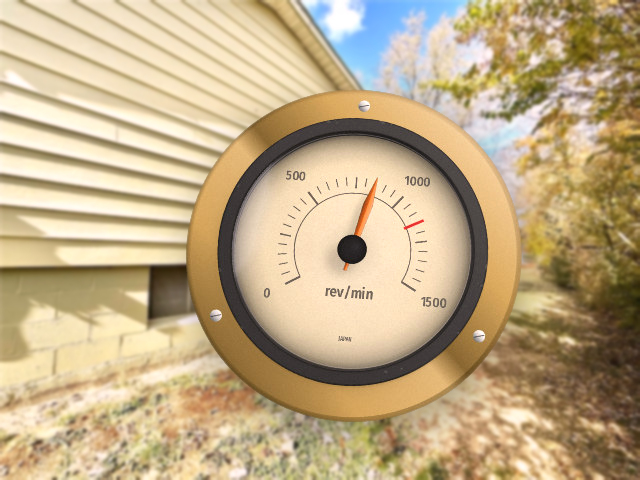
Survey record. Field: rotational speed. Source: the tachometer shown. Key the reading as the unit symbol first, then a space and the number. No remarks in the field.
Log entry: rpm 850
